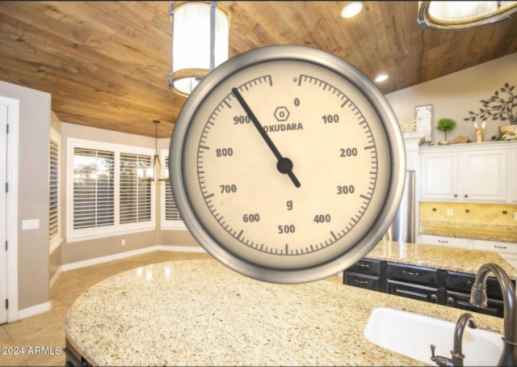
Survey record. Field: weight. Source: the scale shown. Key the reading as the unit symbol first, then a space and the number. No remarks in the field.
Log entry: g 930
